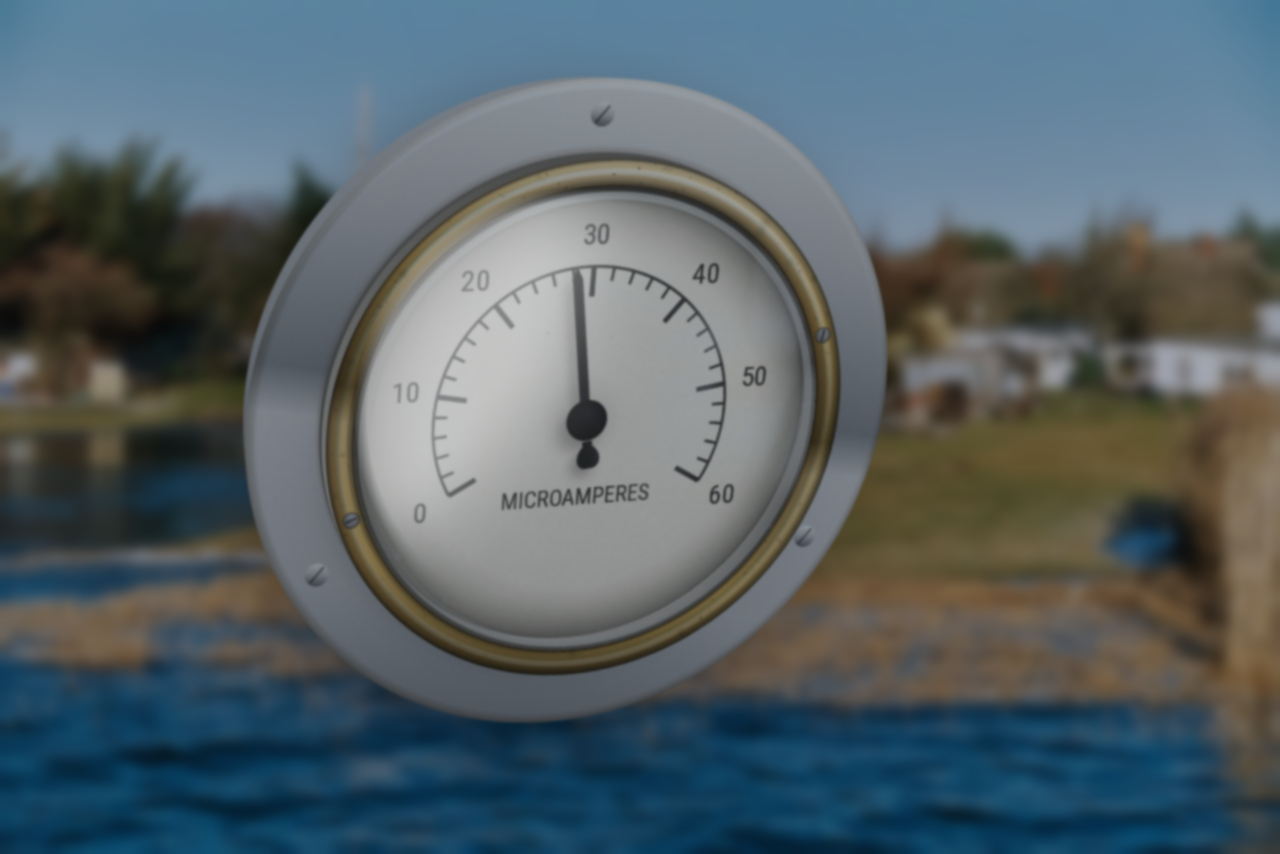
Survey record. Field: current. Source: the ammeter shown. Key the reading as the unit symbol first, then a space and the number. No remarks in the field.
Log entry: µA 28
